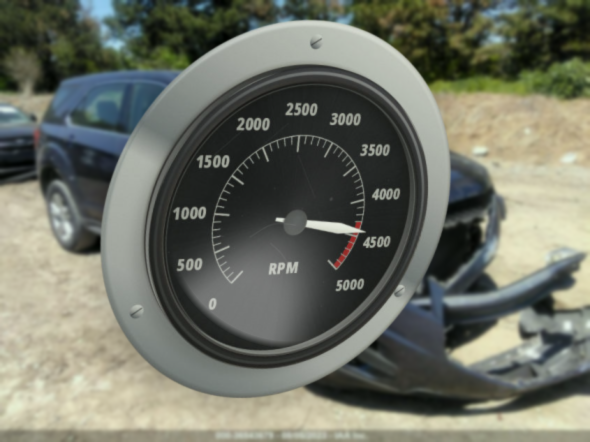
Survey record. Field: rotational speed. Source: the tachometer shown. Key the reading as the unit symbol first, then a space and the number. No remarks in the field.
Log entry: rpm 4400
